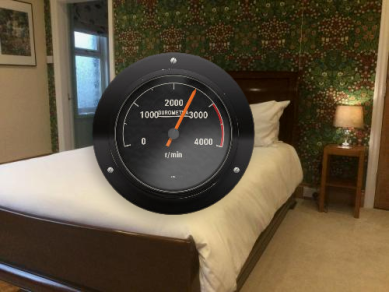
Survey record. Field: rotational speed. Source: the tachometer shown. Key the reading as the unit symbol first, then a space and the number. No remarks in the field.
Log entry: rpm 2500
